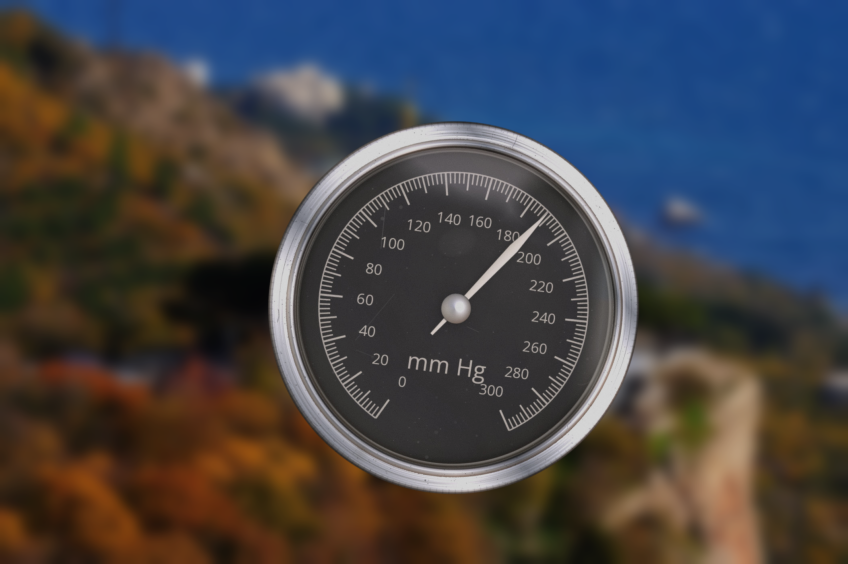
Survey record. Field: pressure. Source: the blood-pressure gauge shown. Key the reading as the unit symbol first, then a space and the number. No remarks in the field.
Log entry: mmHg 188
